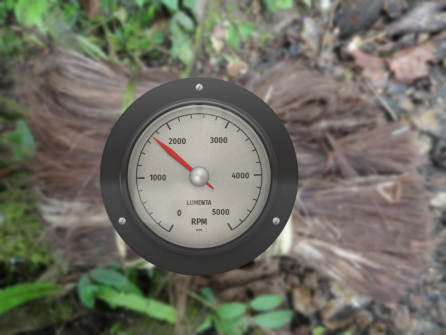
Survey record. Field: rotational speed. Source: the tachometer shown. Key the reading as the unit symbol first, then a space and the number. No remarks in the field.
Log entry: rpm 1700
